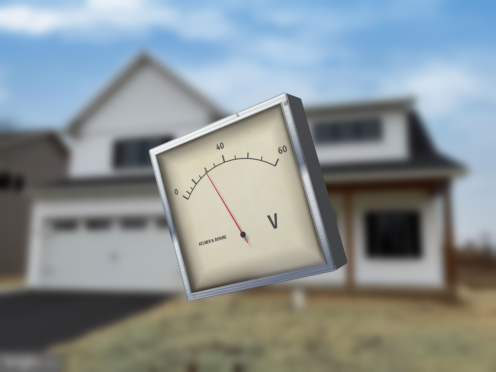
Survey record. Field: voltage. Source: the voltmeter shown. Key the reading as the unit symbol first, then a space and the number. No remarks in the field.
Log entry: V 30
